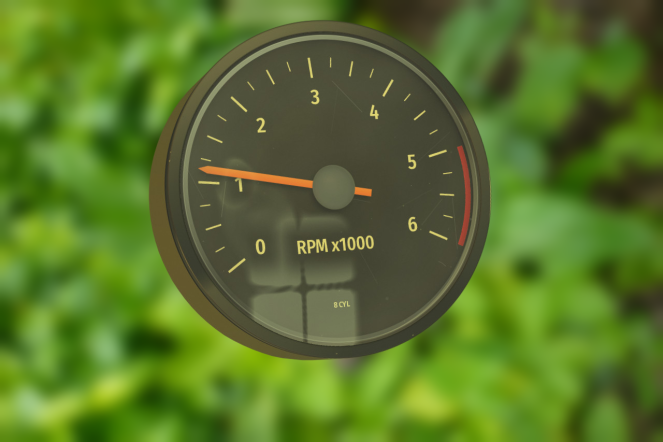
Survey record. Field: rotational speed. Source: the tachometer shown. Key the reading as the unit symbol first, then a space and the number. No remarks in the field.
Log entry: rpm 1125
